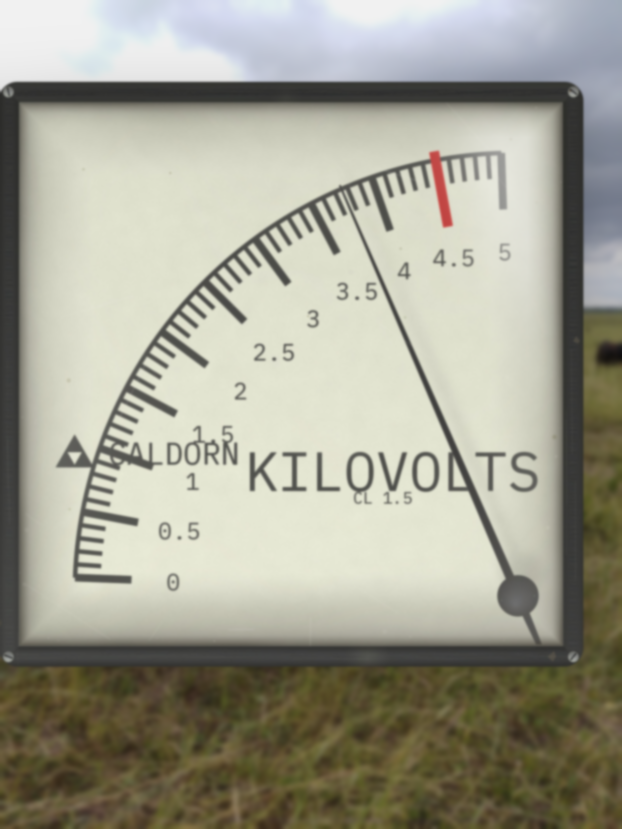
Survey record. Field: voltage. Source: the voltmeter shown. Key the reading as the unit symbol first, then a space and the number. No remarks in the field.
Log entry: kV 3.75
